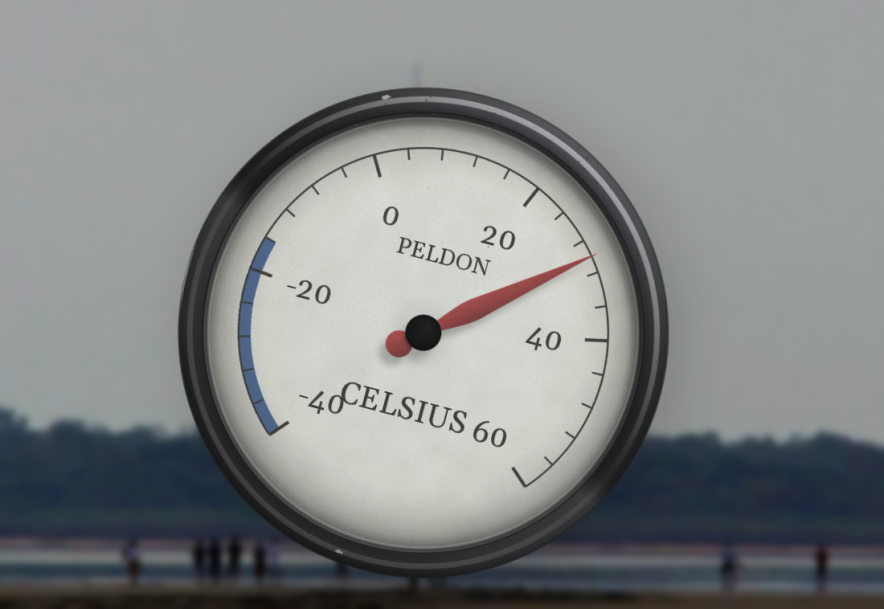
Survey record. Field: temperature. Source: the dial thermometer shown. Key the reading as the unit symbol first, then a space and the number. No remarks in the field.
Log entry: °C 30
